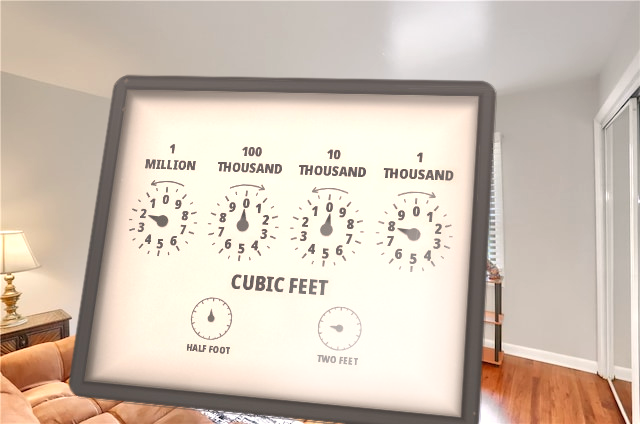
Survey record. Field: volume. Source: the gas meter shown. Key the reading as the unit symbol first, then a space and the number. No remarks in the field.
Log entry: ft³ 199800
